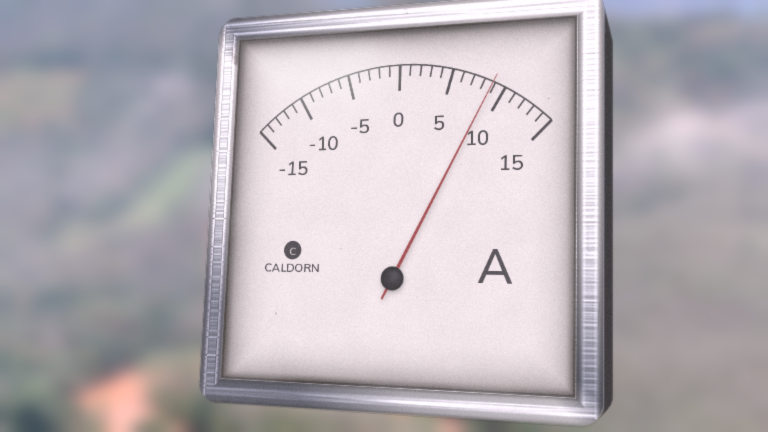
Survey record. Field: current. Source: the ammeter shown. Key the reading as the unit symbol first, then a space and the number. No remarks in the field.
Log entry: A 9
